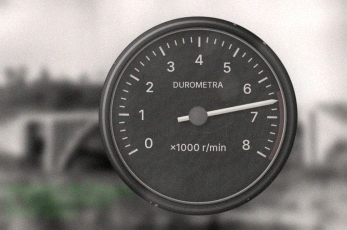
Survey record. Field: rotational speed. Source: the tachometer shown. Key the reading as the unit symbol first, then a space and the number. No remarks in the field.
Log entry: rpm 6600
